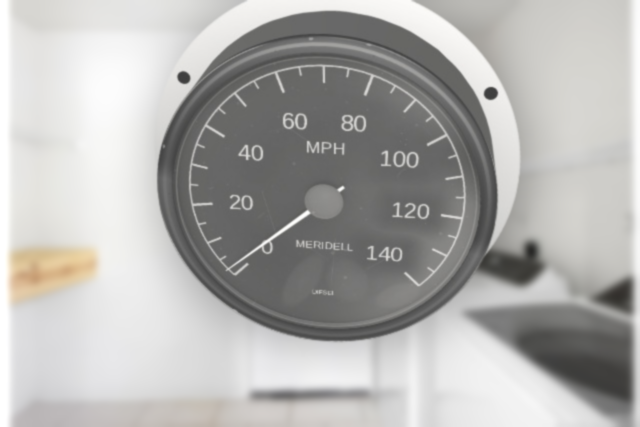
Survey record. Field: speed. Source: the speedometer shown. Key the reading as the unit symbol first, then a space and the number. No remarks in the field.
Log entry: mph 2.5
